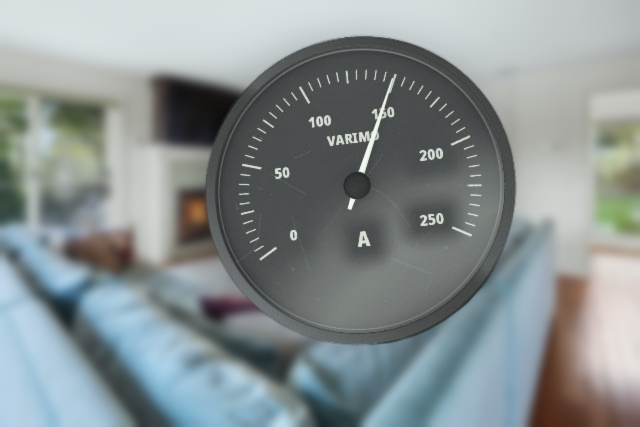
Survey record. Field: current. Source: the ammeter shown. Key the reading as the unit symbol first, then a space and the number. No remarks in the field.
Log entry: A 150
